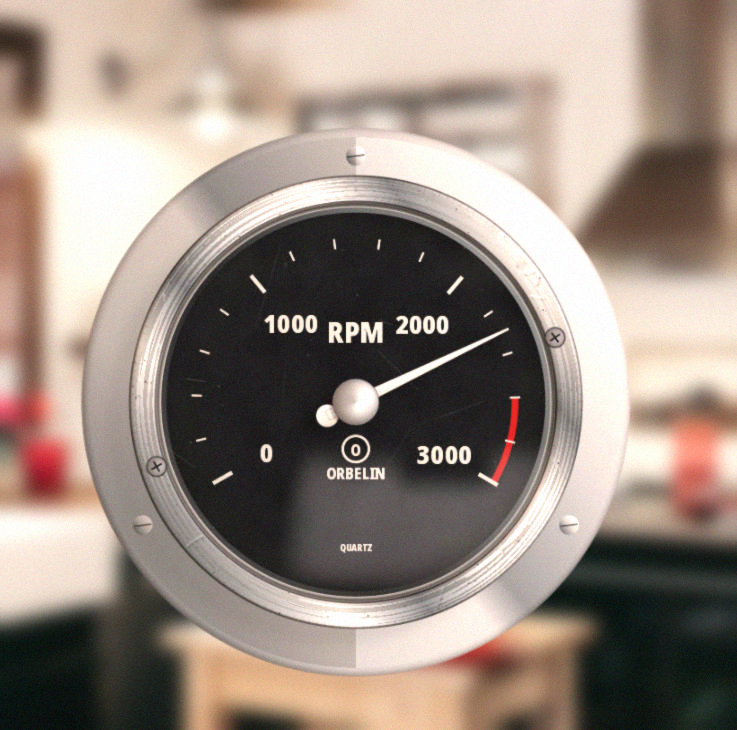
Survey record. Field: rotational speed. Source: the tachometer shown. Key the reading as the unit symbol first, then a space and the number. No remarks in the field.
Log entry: rpm 2300
